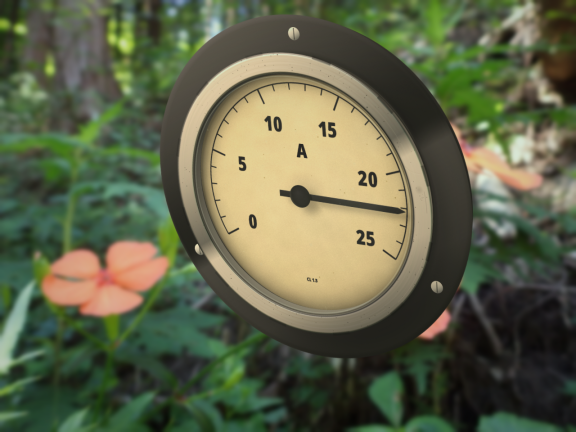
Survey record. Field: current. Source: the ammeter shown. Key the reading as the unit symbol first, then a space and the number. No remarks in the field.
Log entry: A 22
